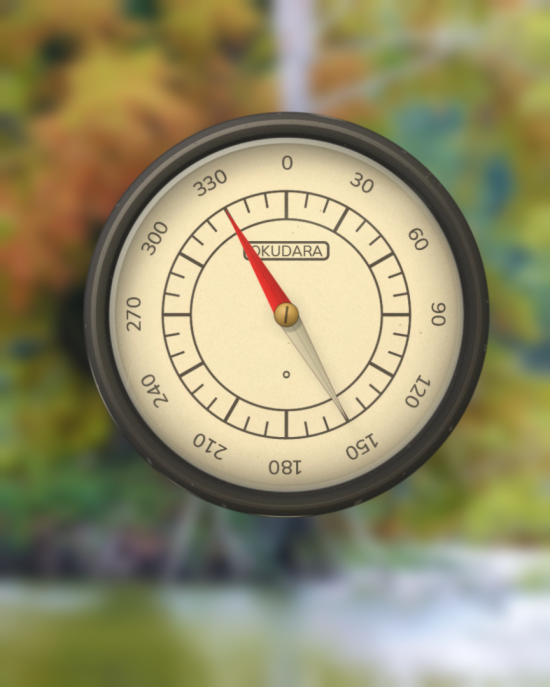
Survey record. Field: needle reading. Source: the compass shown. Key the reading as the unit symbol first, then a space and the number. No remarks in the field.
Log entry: ° 330
